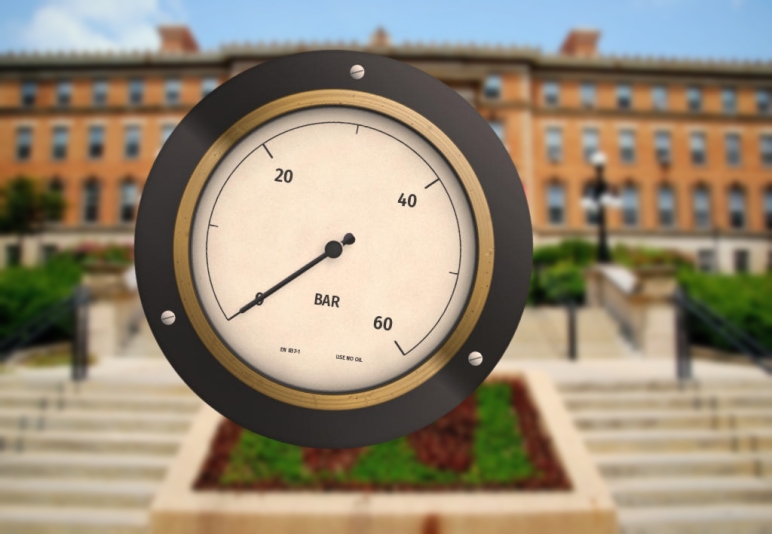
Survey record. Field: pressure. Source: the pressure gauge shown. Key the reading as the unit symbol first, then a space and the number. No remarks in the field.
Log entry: bar 0
